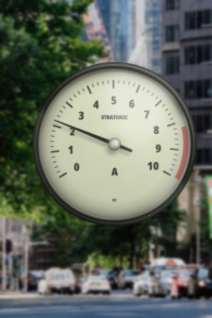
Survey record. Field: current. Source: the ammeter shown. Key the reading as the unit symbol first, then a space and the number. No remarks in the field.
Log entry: A 2.2
